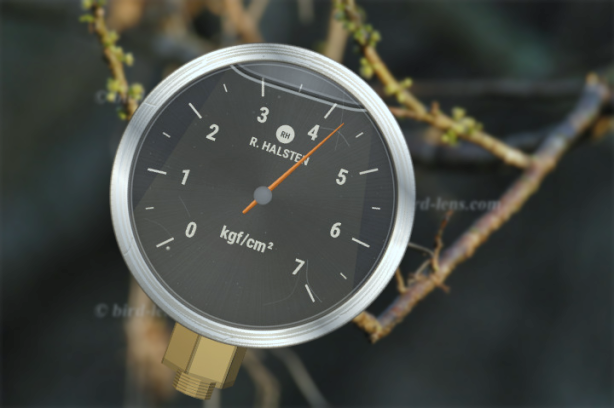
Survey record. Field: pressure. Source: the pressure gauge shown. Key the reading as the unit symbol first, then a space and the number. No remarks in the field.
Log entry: kg/cm² 4.25
